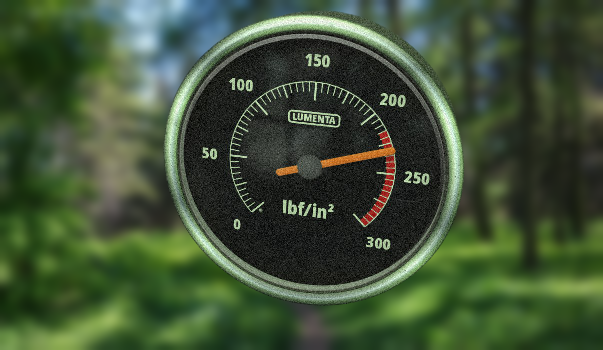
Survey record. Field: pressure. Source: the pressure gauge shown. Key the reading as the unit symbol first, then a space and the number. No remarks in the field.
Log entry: psi 230
